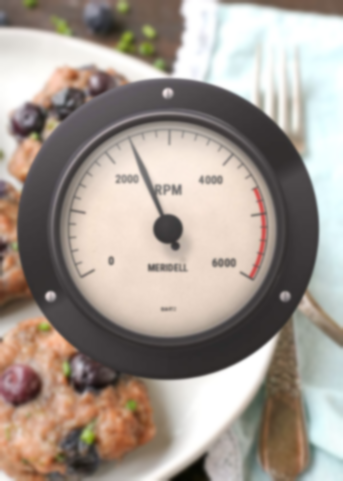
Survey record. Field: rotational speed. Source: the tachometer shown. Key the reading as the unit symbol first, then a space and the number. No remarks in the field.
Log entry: rpm 2400
